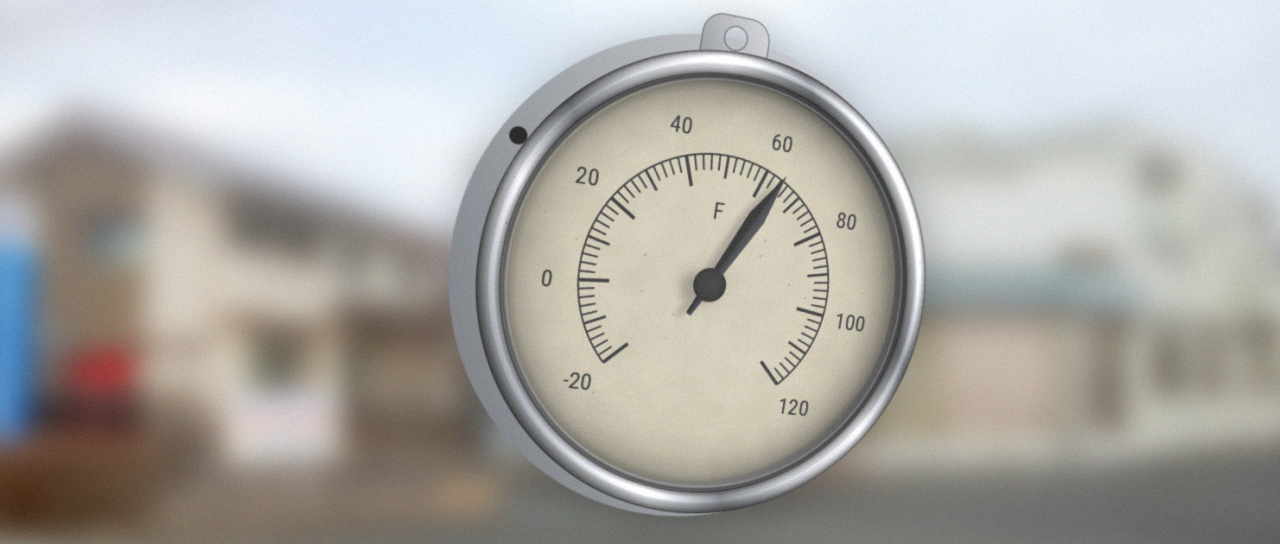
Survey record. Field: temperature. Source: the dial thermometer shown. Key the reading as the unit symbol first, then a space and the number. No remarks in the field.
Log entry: °F 64
